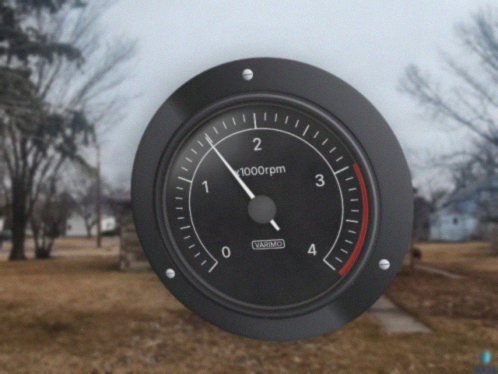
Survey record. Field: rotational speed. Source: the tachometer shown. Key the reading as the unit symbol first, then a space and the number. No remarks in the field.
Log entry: rpm 1500
